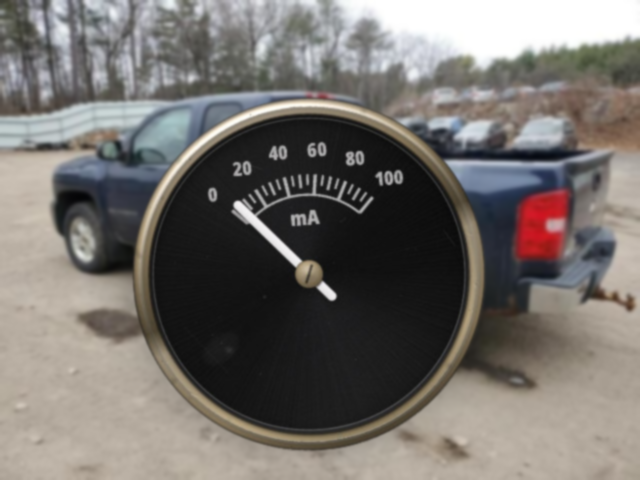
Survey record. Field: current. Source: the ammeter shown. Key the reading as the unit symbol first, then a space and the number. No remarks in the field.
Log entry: mA 5
